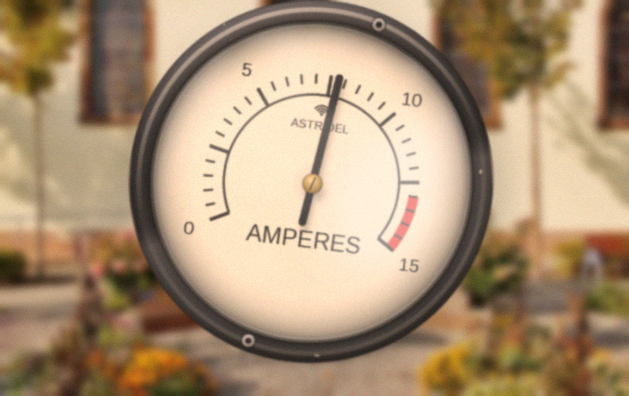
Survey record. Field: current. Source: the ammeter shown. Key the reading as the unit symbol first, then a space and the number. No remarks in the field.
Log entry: A 7.75
